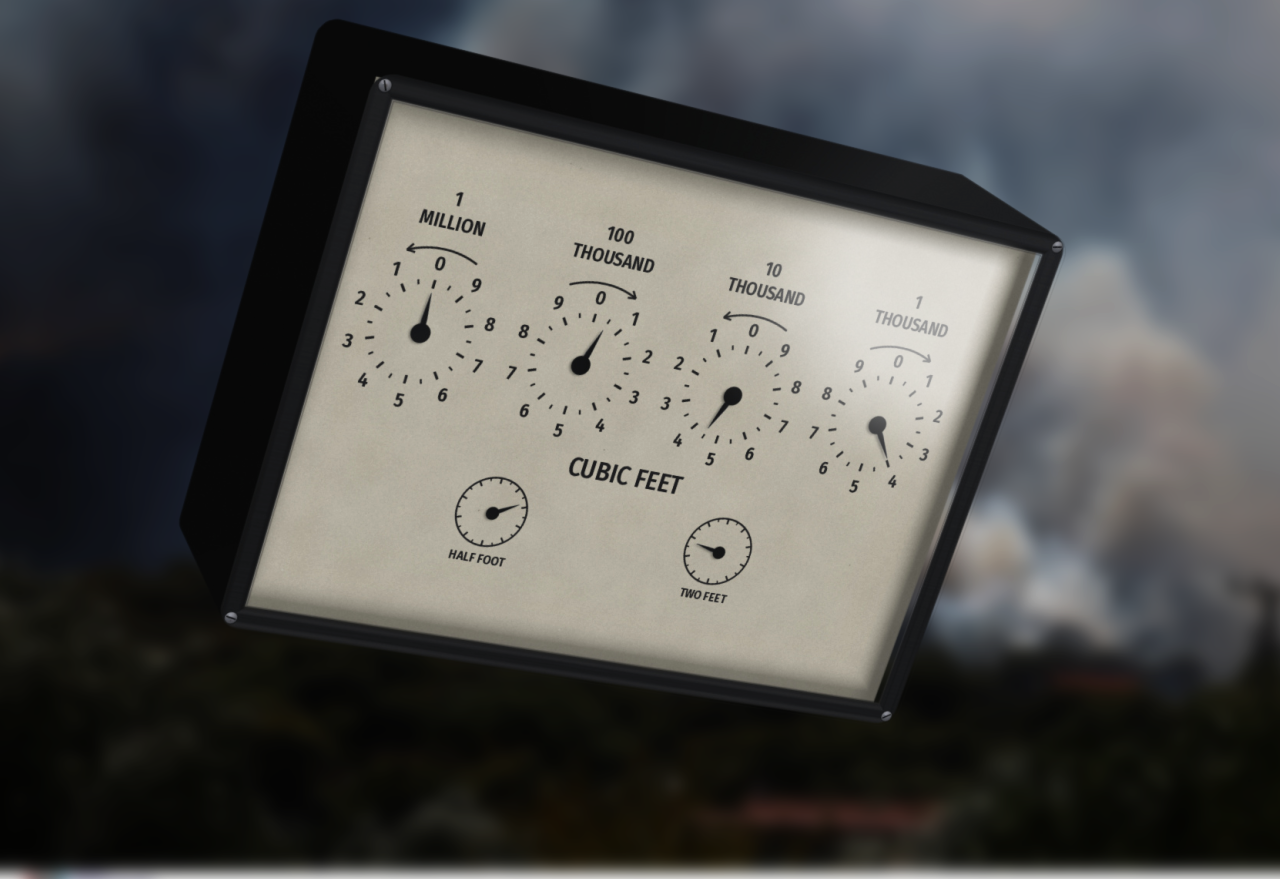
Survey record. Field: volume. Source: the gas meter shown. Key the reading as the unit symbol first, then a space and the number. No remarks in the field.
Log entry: ft³ 4400
